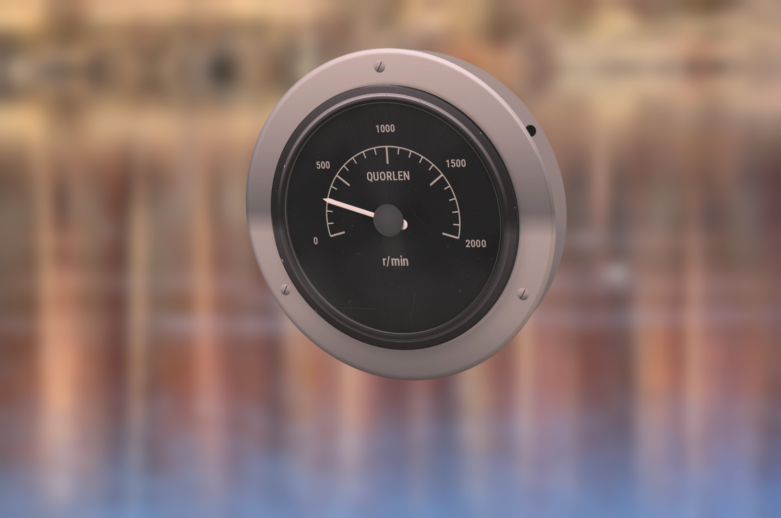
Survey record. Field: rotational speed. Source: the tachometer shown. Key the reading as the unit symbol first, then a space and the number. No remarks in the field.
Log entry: rpm 300
